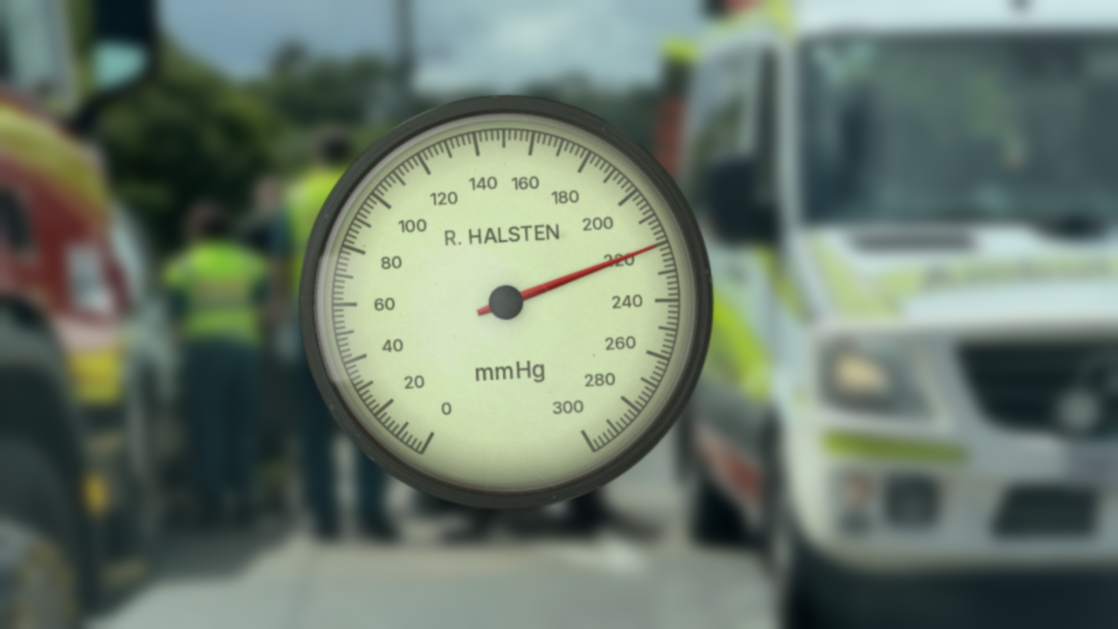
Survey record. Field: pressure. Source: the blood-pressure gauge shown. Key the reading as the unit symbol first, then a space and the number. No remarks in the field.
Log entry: mmHg 220
